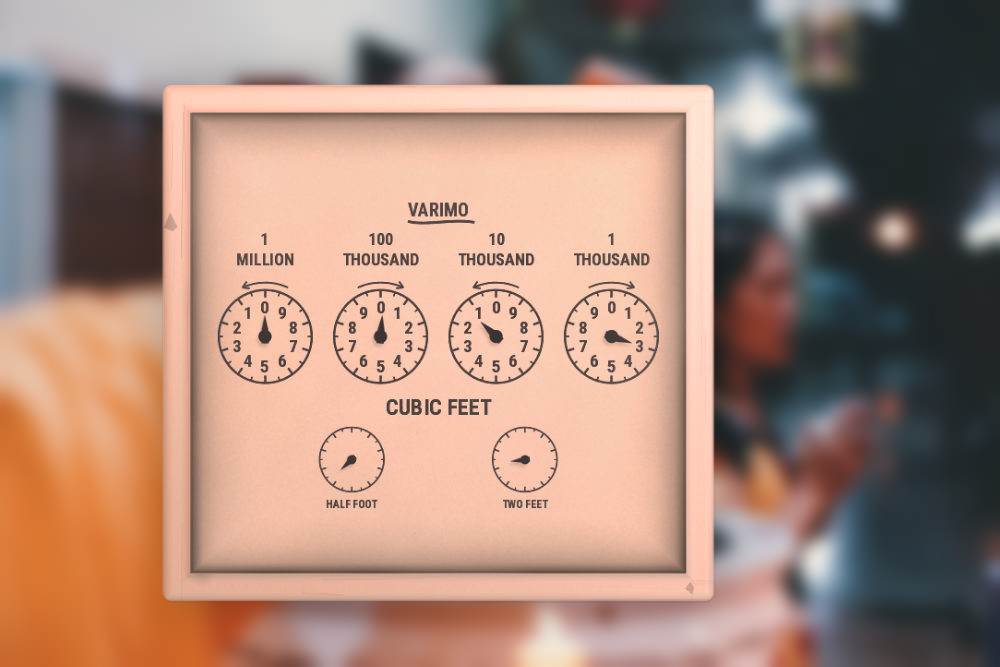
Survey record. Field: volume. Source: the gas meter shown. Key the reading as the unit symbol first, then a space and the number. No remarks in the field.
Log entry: ft³ 1300
